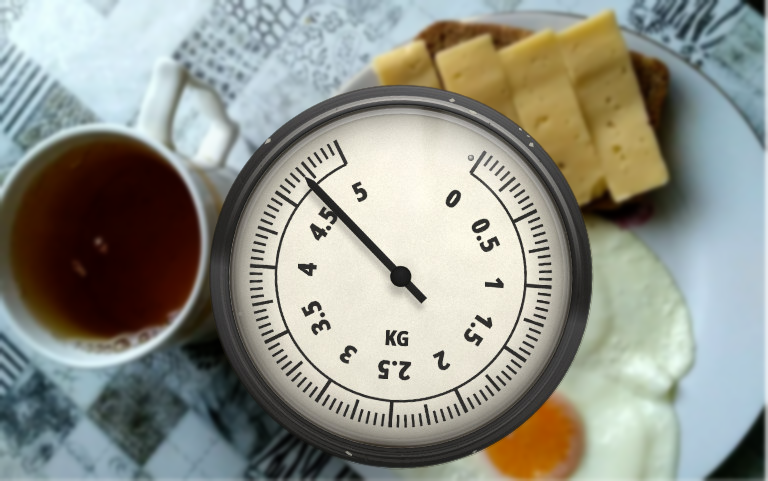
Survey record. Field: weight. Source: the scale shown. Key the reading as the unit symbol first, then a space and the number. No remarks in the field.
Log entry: kg 4.7
